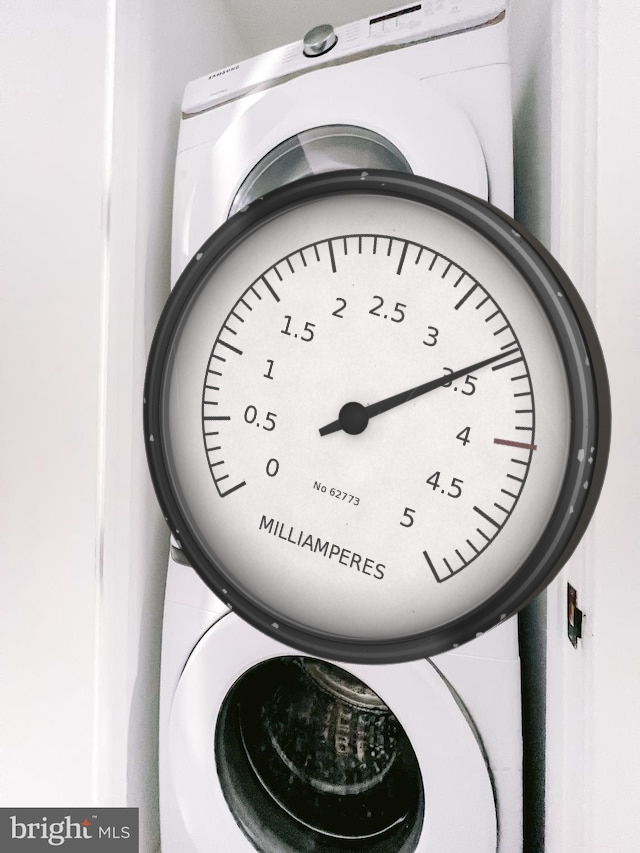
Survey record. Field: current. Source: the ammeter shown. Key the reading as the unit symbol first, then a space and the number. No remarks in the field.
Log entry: mA 3.45
